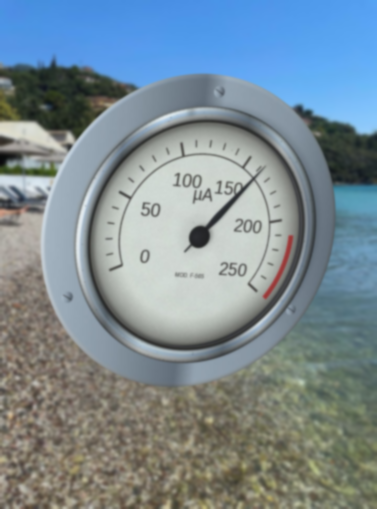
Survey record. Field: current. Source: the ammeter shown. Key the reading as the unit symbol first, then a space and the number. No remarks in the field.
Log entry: µA 160
